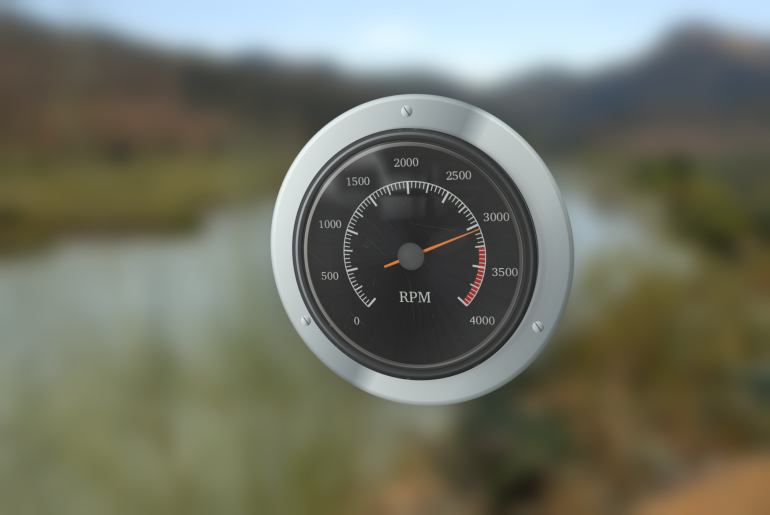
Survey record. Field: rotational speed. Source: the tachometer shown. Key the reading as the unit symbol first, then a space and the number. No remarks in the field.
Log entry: rpm 3050
